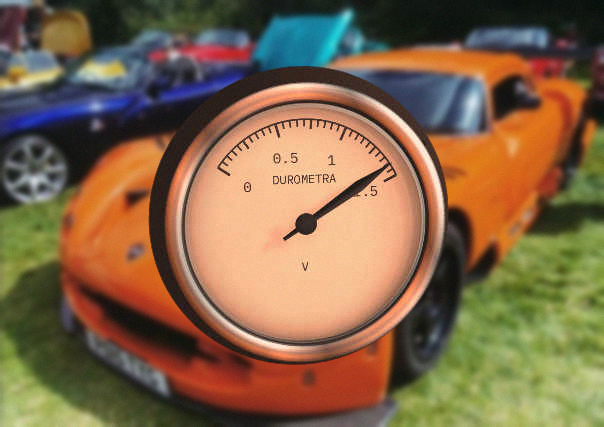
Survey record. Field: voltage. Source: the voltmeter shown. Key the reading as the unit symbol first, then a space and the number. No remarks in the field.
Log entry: V 1.4
